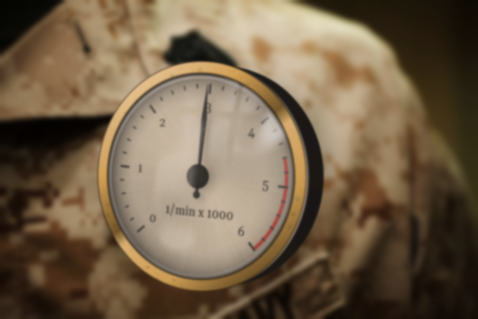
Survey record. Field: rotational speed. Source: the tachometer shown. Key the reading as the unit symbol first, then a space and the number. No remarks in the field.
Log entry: rpm 3000
